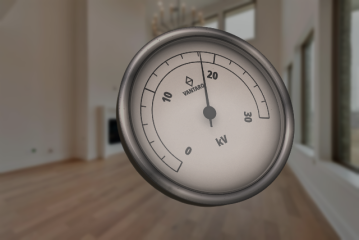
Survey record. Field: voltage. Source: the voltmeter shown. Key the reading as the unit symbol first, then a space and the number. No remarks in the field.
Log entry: kV 18
